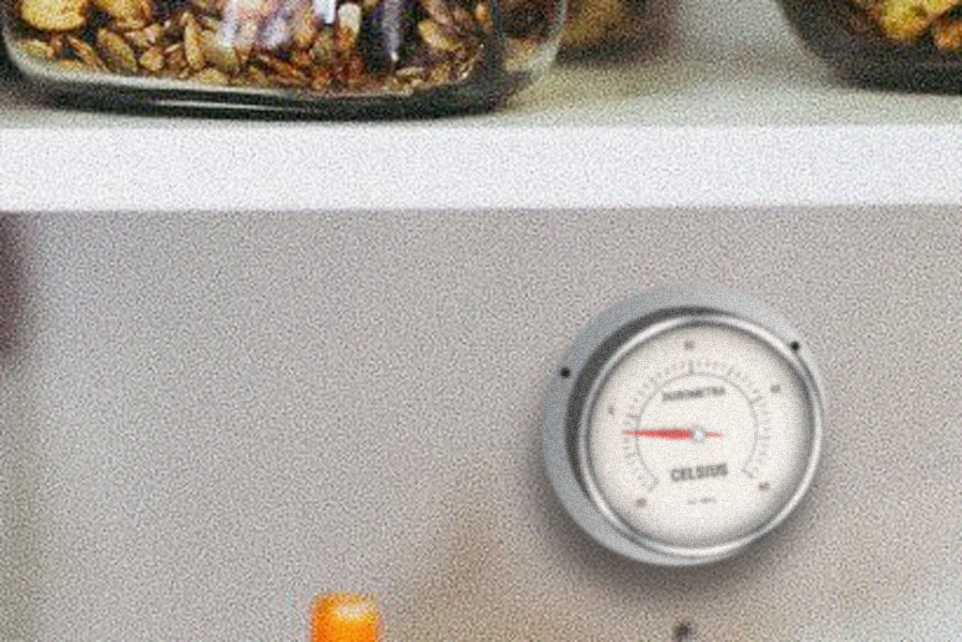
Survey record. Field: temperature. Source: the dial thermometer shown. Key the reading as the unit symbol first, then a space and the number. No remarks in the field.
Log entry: °C -4
